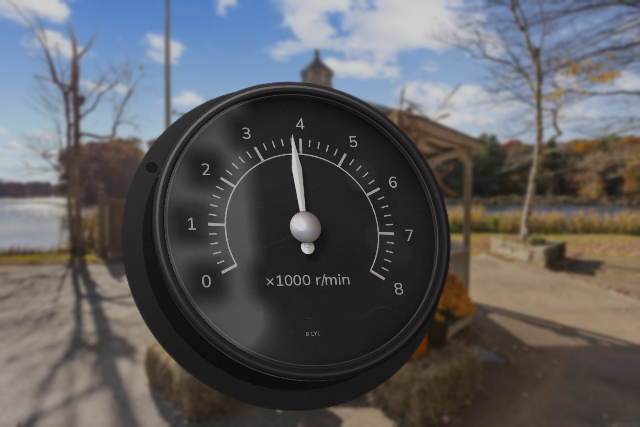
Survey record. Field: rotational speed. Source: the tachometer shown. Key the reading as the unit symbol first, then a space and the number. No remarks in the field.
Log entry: rpm 3800
